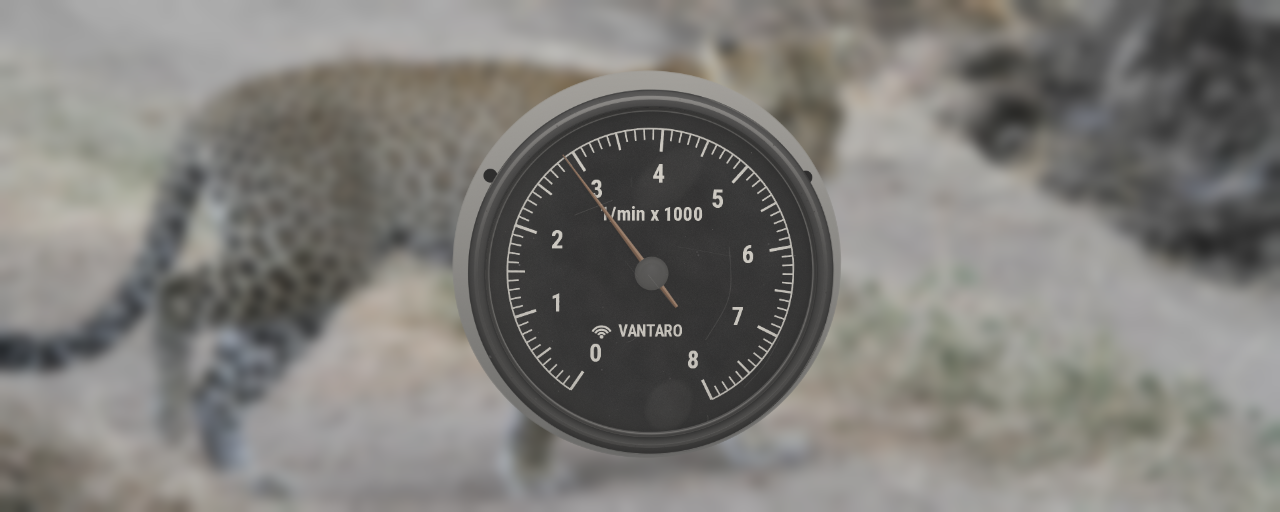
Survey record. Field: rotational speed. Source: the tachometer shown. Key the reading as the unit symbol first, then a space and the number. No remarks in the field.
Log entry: rpm 2900
